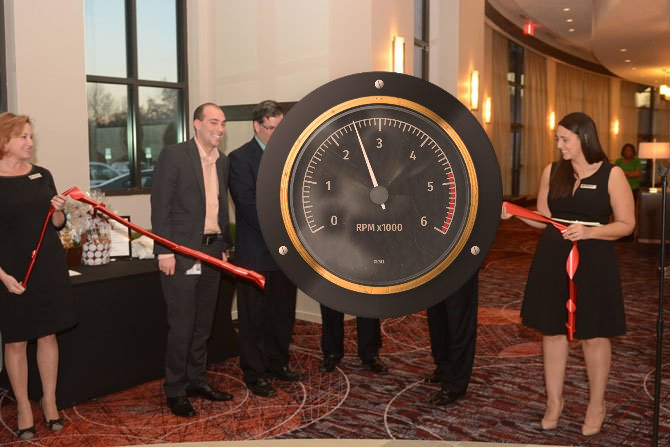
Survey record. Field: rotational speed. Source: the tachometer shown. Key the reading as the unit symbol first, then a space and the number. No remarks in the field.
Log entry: rpm 2500
